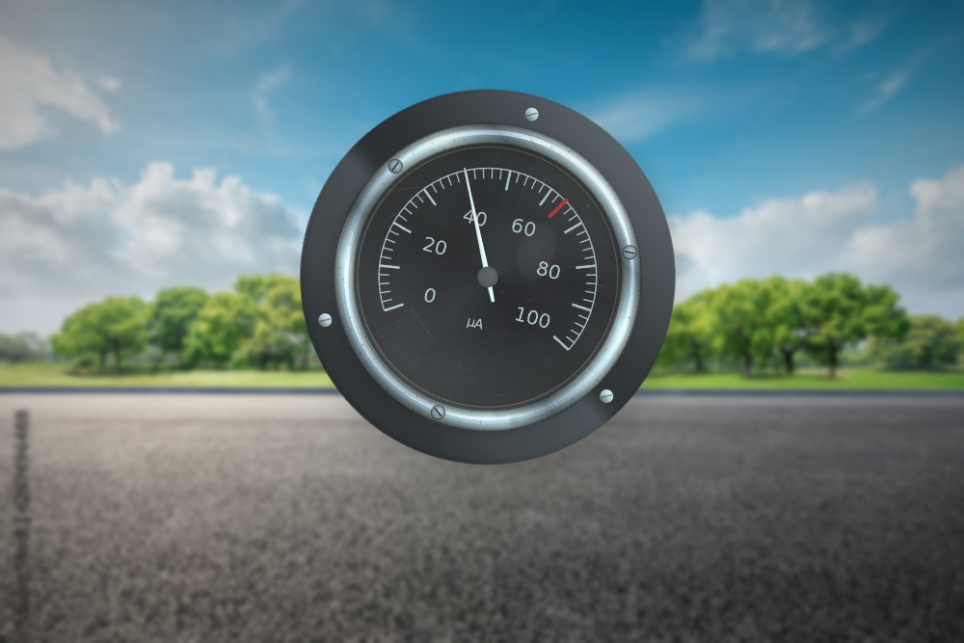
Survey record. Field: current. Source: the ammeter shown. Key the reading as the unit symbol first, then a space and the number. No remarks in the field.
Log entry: µA 40
